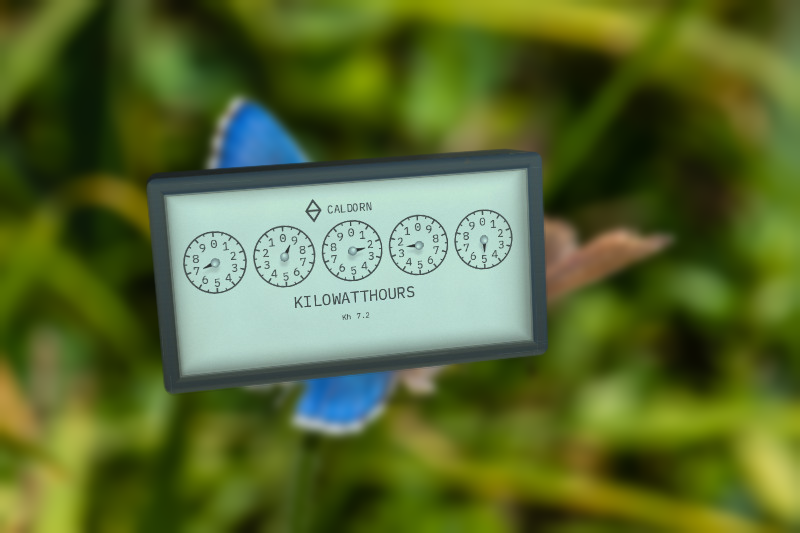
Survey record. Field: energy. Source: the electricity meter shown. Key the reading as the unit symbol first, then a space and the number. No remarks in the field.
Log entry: kWh 69225
